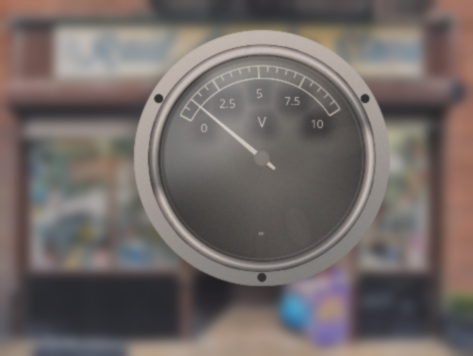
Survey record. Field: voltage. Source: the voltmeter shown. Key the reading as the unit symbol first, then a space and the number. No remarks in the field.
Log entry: V 1
